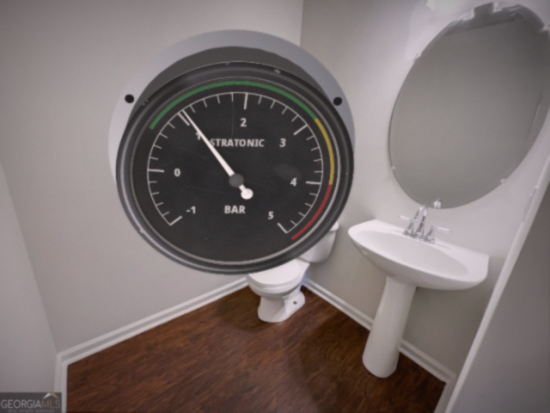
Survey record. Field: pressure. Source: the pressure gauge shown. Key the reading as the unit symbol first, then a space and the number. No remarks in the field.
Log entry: bar 1.1
